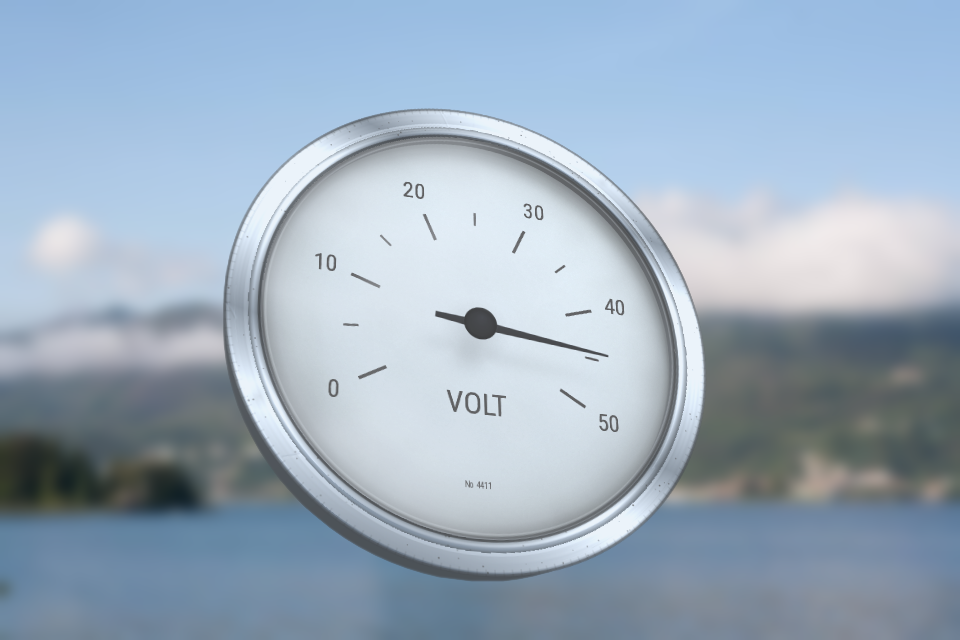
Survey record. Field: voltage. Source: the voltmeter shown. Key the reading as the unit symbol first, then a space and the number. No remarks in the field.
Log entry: V 45
